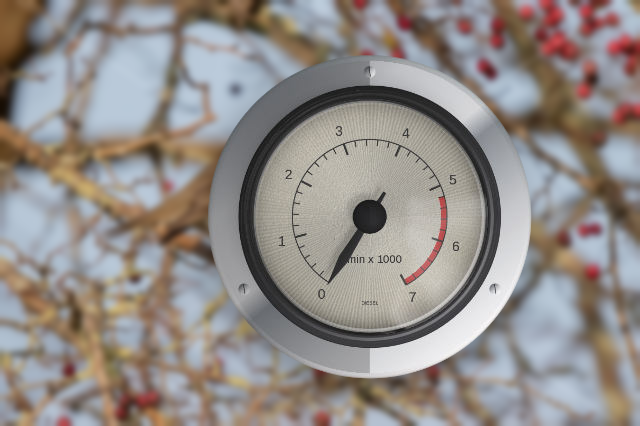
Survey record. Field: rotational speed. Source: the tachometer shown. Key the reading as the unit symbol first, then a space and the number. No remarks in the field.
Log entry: rpm 0
